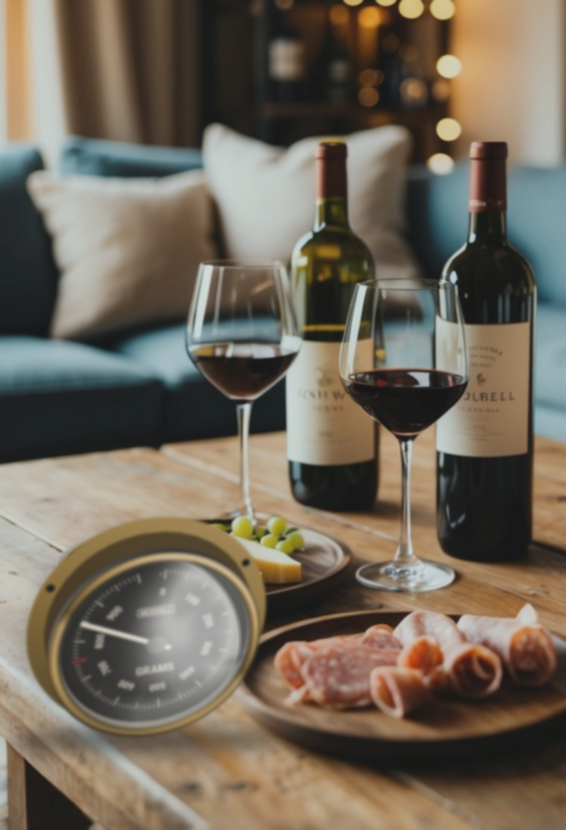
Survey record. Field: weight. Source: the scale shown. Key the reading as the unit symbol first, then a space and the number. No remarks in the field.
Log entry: g 850
